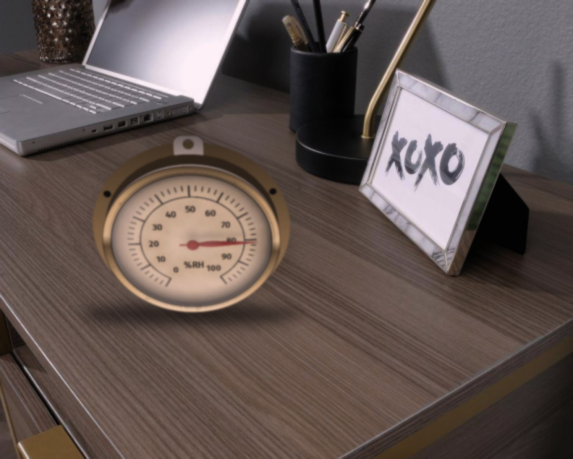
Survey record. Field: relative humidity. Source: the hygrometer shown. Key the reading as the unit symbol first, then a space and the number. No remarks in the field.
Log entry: % 80
